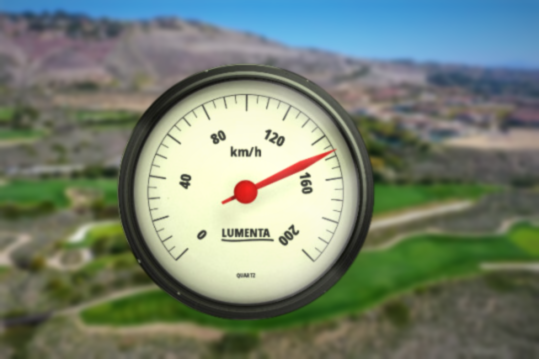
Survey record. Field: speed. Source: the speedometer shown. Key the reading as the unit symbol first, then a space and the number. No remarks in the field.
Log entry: km/h 147.5
